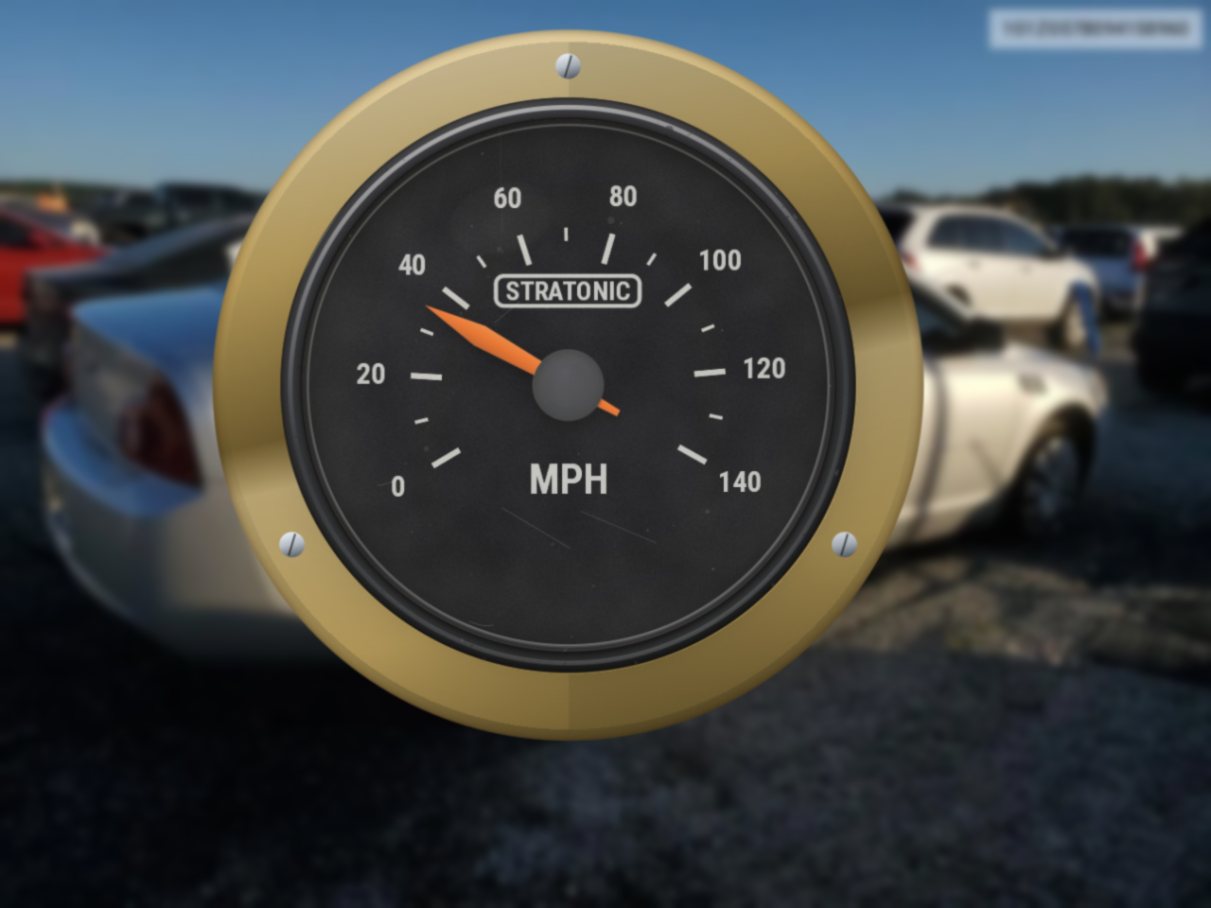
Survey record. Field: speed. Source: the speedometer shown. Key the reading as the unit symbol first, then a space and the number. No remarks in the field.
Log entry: mph 35
